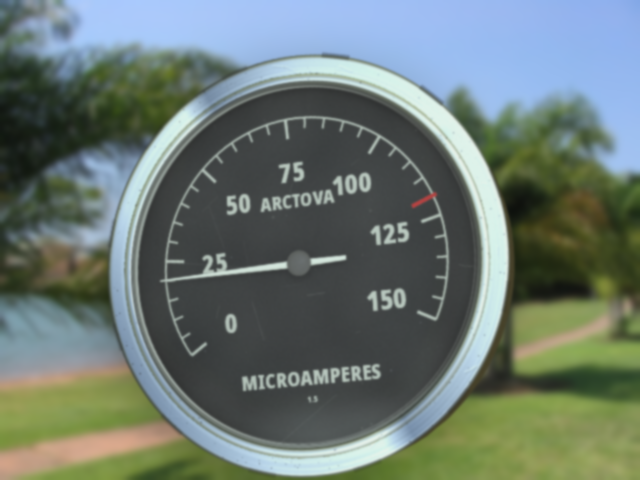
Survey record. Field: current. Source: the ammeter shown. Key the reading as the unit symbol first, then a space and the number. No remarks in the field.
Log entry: µA 20
